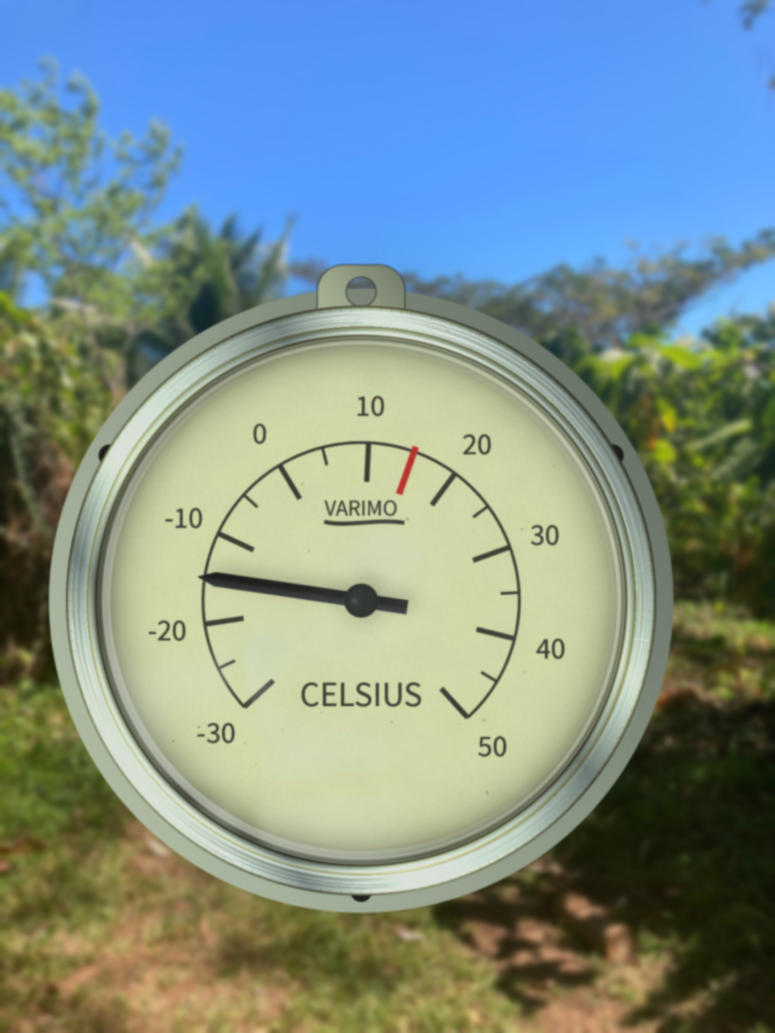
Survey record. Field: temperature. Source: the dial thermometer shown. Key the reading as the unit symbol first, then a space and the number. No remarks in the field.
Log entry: °C -15
